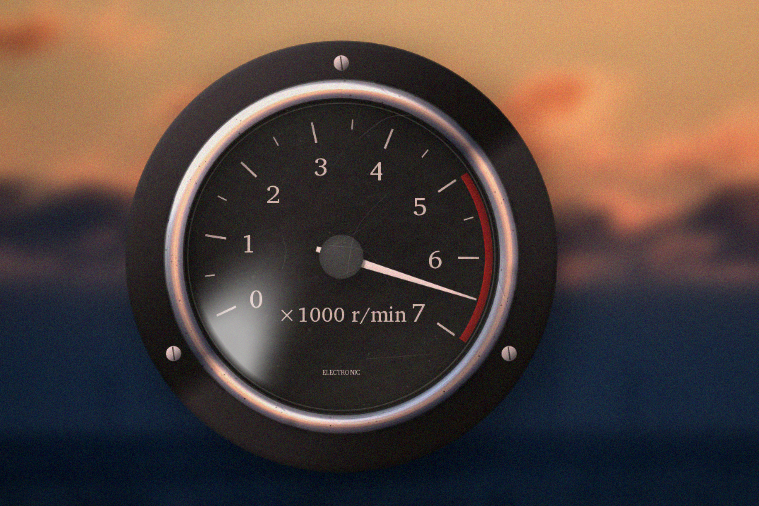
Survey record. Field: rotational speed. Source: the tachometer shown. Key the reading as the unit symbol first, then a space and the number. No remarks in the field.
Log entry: rpm 6500
